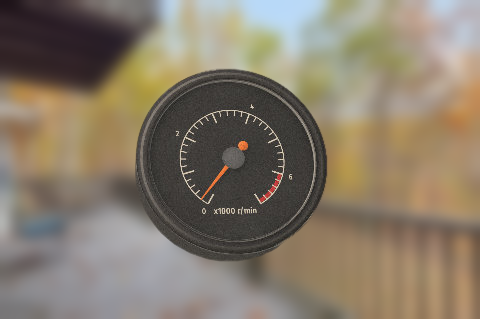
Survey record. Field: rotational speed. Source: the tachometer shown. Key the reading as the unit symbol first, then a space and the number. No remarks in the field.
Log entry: rpm 200
